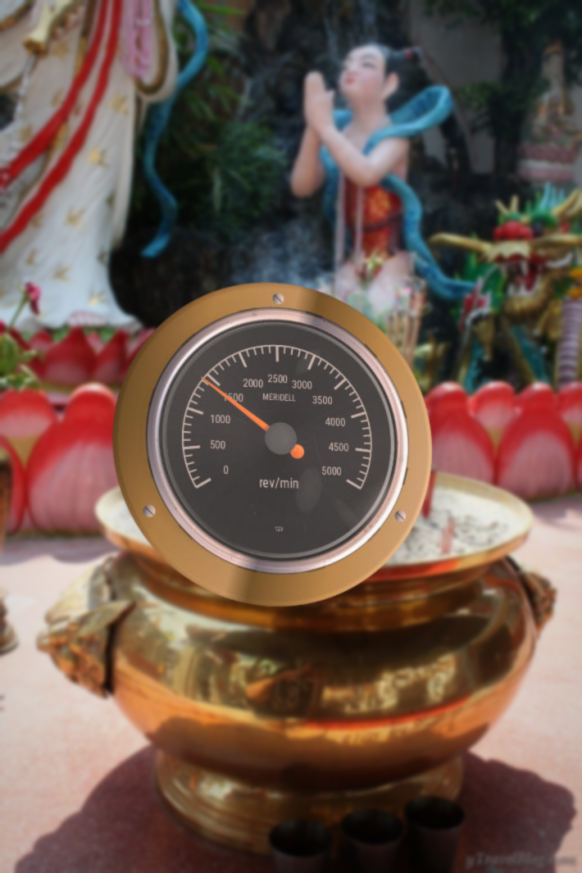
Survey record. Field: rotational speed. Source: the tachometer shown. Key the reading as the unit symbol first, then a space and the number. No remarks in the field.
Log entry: rpm 1400
